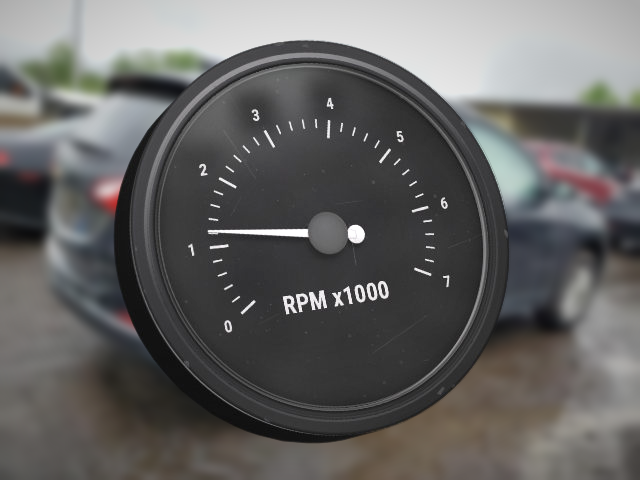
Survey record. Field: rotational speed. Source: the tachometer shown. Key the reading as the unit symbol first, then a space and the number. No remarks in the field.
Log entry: rpm 1200
